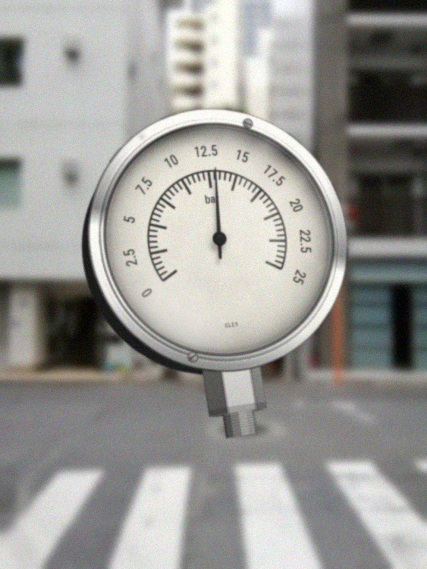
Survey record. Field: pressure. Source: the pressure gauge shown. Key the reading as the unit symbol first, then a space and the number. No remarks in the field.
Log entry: bar 13
